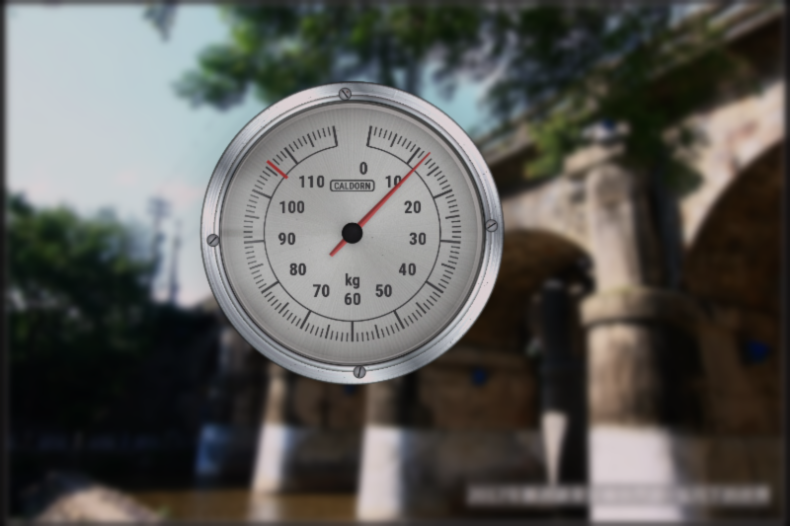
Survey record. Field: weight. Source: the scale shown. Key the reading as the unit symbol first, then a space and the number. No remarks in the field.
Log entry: kg 12
